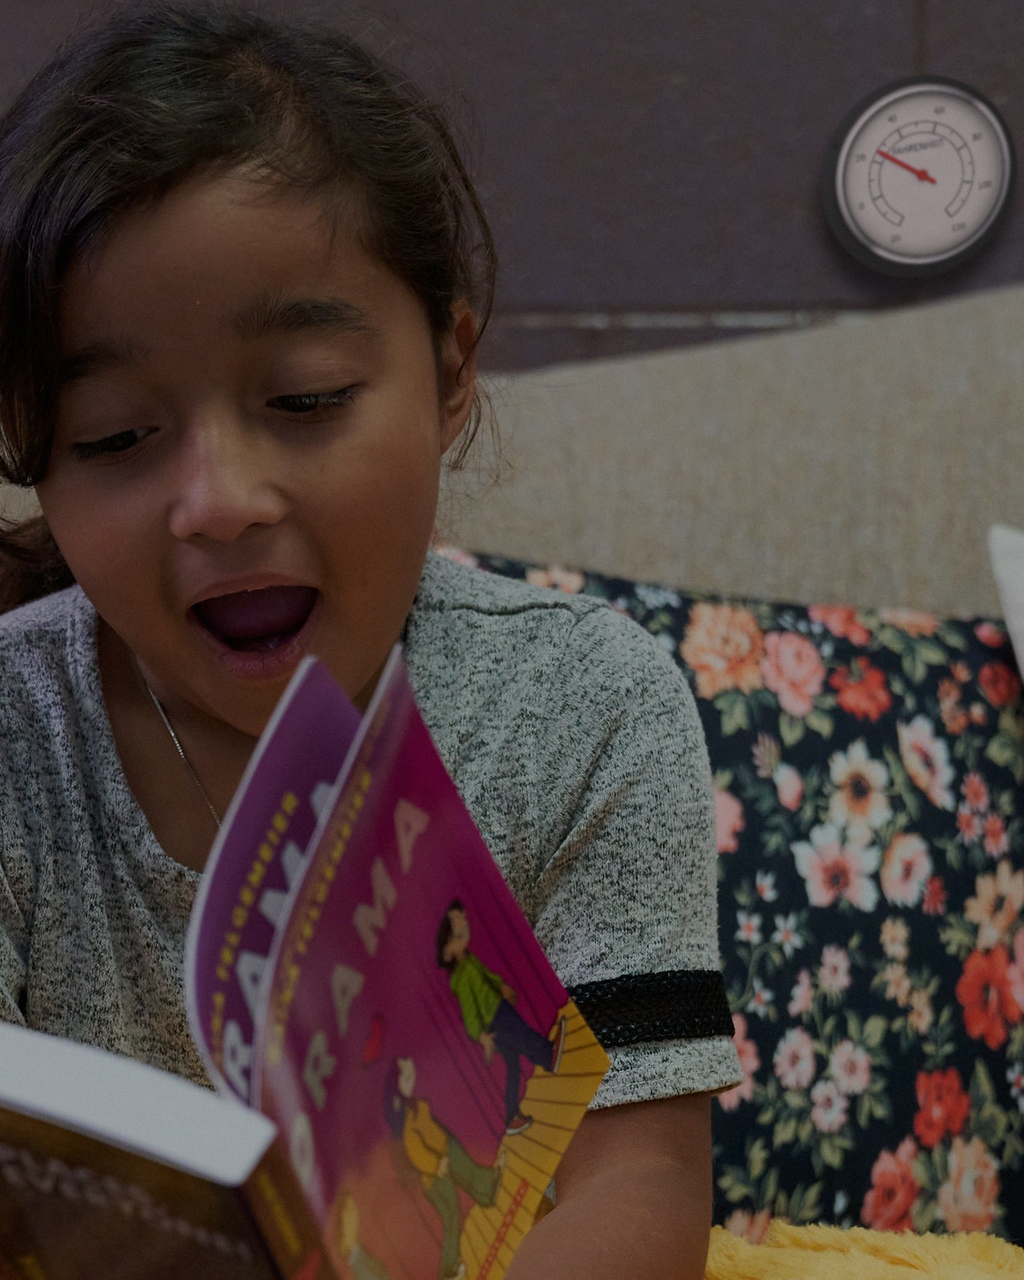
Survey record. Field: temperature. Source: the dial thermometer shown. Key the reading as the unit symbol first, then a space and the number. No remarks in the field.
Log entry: °F 25
